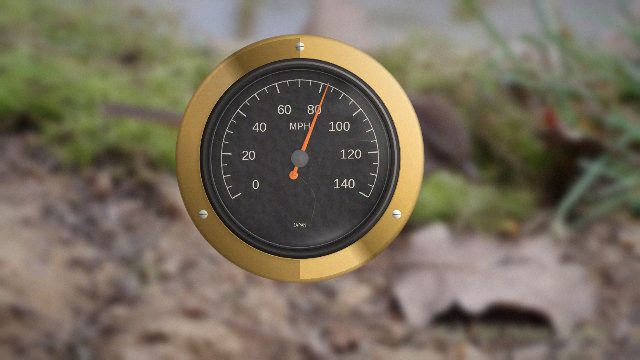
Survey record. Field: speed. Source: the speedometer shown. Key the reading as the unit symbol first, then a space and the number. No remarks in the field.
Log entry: mph 82.5
